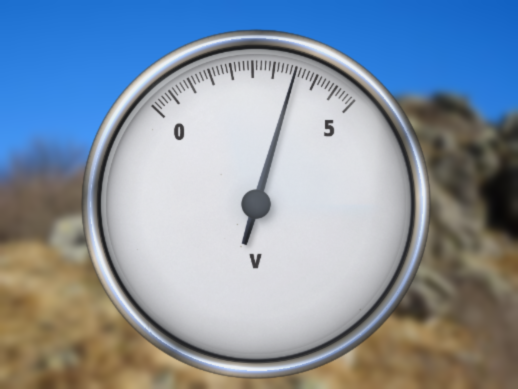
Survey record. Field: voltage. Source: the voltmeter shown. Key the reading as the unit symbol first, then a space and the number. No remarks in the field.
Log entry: V 3.5
